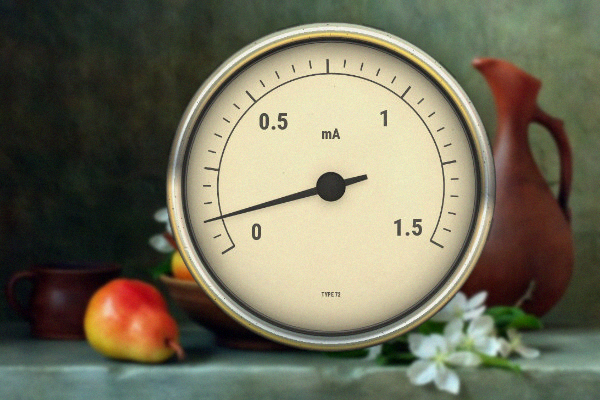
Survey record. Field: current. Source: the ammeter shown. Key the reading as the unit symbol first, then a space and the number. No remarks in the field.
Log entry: mA 0.1
